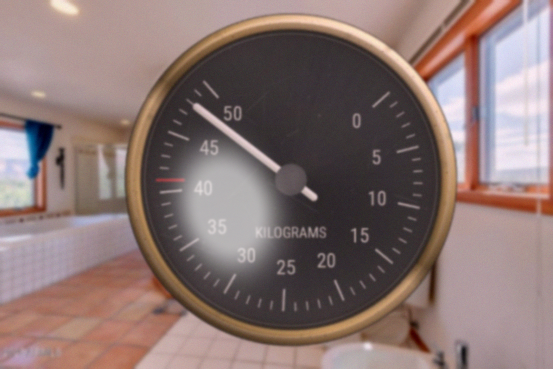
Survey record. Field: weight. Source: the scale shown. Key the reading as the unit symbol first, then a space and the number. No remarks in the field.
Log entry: kg 48
